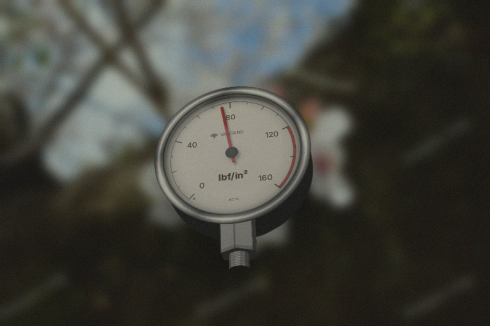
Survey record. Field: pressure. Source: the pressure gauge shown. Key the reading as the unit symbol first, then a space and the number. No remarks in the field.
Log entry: psi 75
